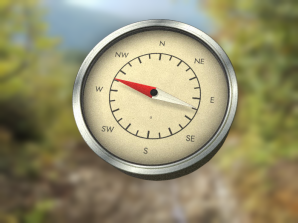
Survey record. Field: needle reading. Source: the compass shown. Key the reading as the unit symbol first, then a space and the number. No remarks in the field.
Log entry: ° 285
